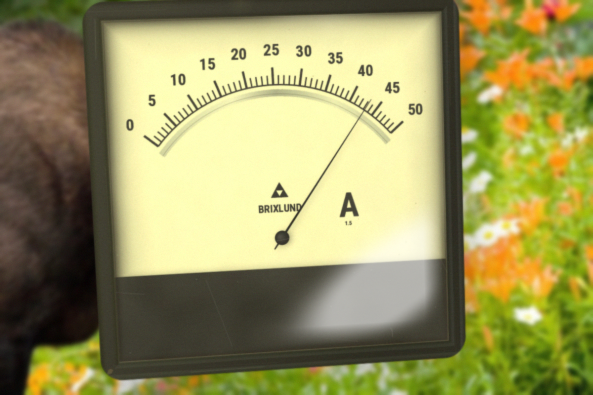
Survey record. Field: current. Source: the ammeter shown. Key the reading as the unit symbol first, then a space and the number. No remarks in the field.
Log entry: A 43
